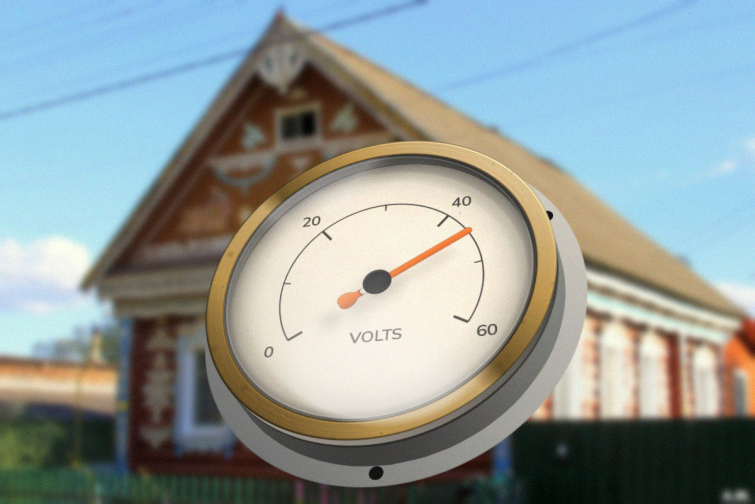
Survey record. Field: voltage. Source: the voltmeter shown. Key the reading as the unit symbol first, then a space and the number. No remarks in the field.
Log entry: V 45
